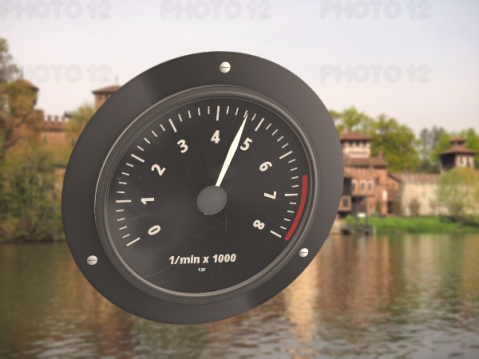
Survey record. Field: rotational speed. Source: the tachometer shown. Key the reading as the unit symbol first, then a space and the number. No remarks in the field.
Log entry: rpm 4600
